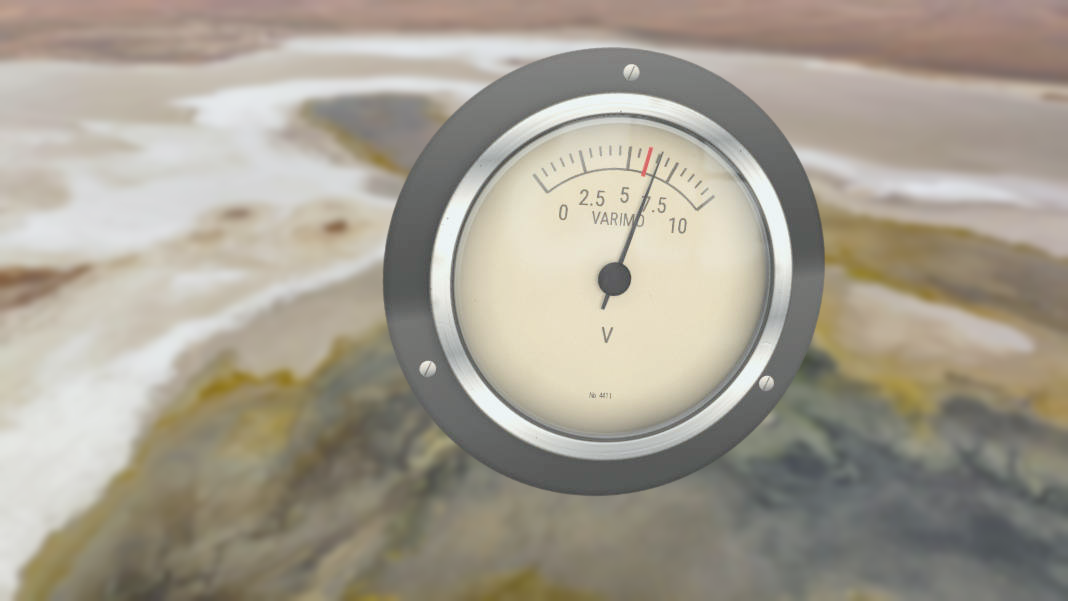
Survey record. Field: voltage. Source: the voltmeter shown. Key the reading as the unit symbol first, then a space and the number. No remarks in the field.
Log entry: V 6.5
